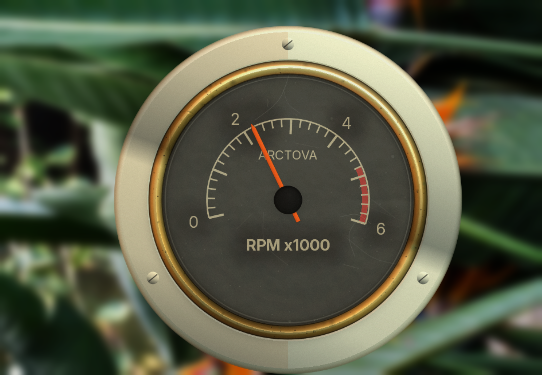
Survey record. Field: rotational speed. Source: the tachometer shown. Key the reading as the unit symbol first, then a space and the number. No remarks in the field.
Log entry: rpm 2200
